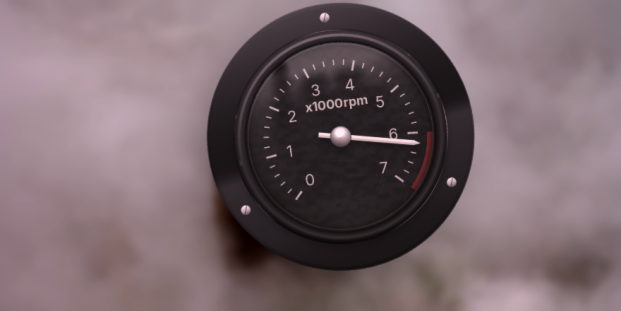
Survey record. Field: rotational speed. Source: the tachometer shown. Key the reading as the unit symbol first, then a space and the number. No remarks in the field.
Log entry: rpm 6200
